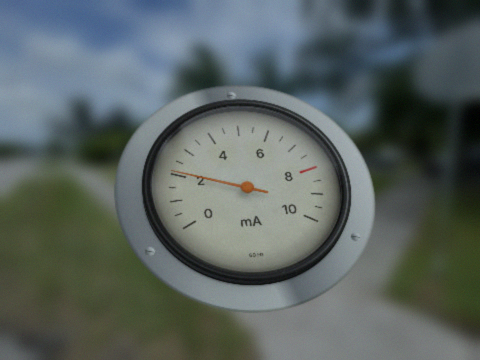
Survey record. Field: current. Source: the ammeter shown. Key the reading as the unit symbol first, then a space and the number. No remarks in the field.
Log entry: mA 2
